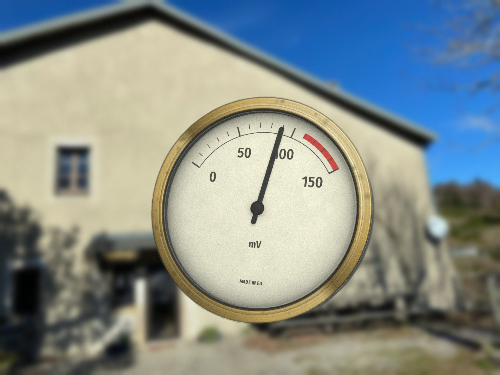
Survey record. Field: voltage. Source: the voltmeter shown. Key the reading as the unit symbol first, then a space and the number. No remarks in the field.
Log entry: mV 90
